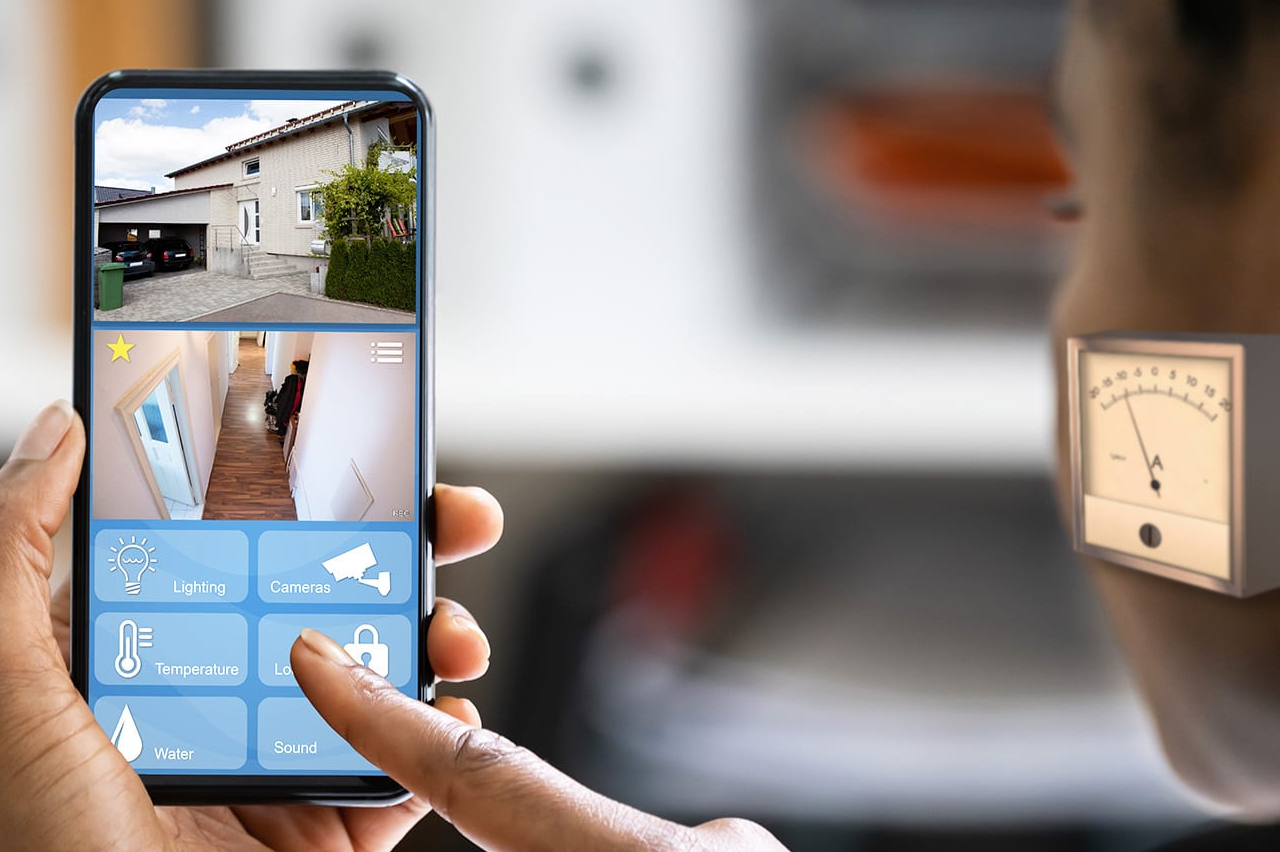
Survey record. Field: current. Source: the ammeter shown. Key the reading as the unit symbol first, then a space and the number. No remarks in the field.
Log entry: A -10
